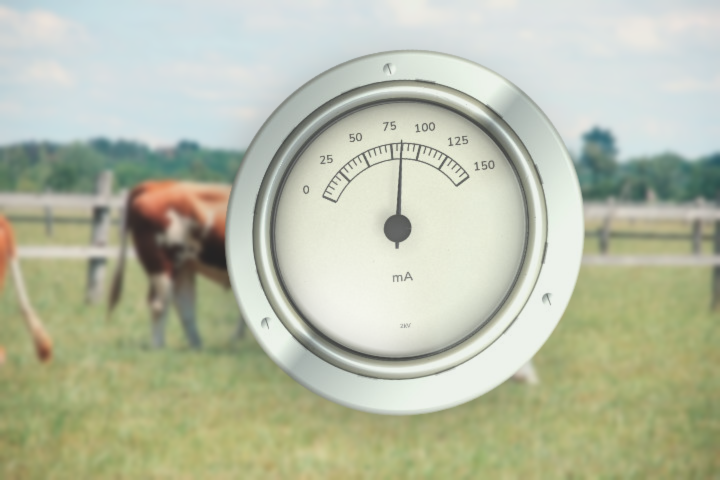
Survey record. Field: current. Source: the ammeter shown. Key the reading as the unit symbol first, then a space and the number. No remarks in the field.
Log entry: mA 85
